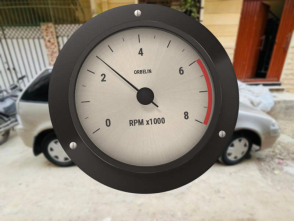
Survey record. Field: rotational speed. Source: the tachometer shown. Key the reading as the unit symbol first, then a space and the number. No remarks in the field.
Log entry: rpm 2500
